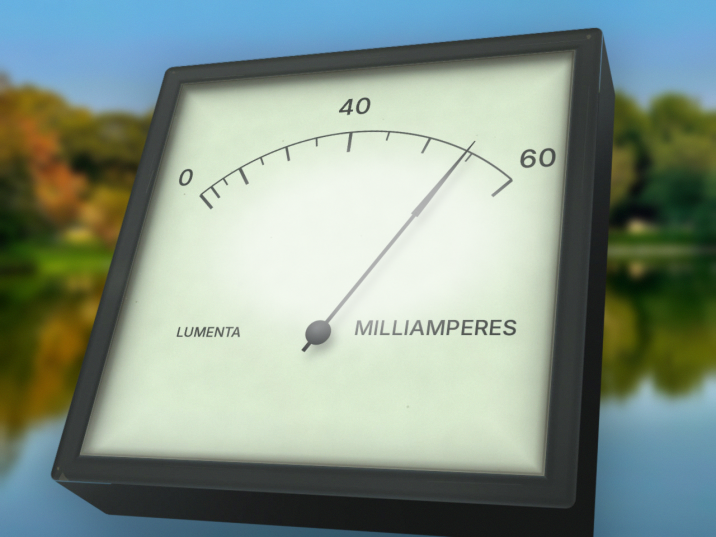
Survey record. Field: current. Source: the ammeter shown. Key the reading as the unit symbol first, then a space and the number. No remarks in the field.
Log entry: mA 55
